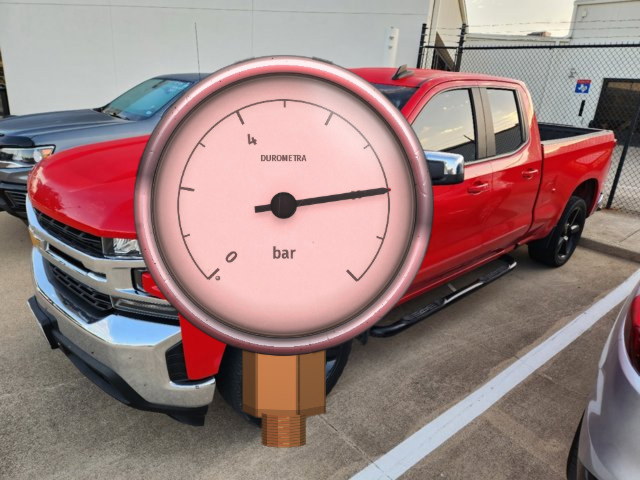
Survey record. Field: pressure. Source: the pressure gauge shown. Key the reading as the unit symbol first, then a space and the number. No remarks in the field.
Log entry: bar 8
